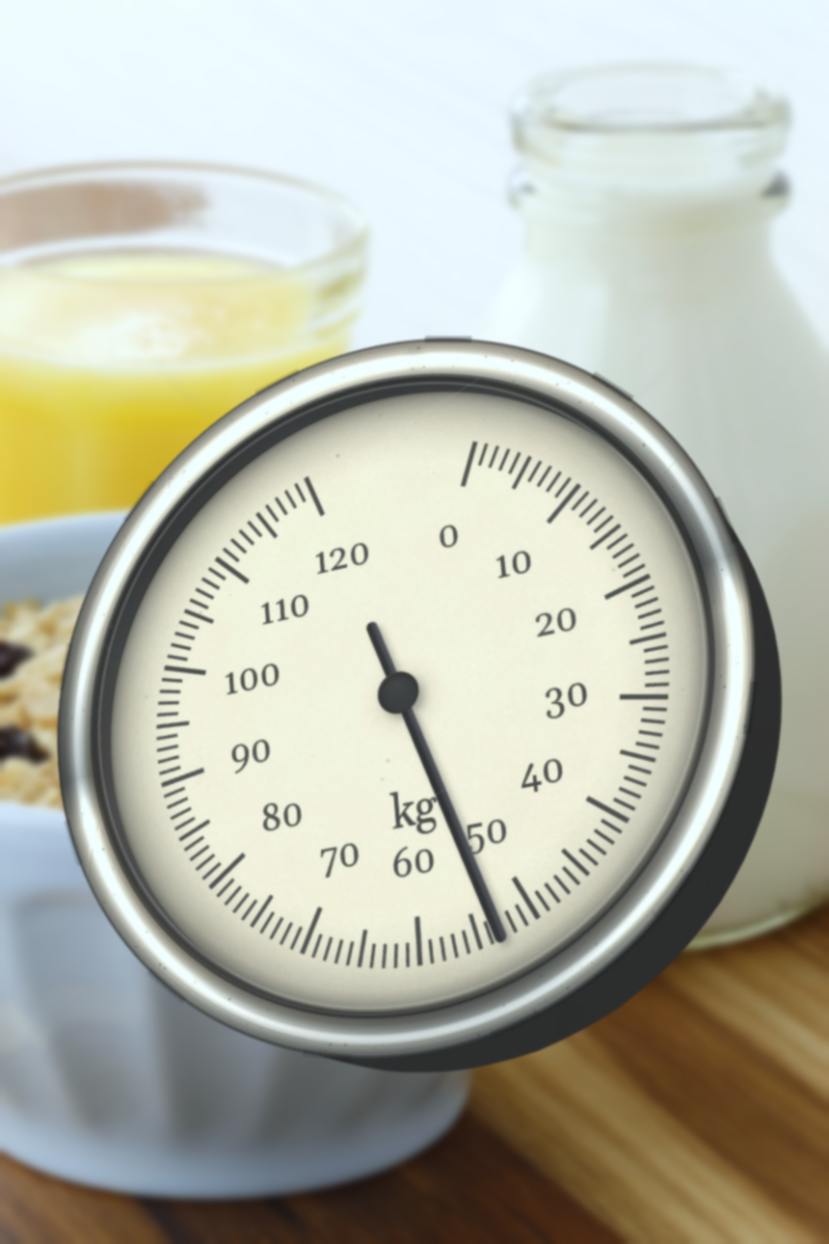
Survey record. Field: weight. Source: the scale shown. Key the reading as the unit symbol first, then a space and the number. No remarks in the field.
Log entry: kg 53
